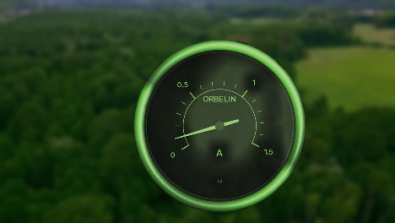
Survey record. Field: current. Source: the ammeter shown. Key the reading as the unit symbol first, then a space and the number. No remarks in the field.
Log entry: A 0.1
